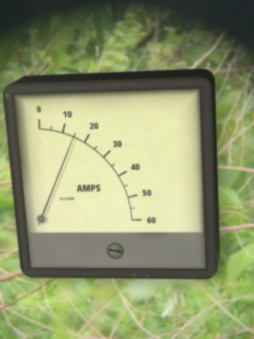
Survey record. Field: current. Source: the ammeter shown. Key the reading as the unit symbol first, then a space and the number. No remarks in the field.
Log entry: A 15
